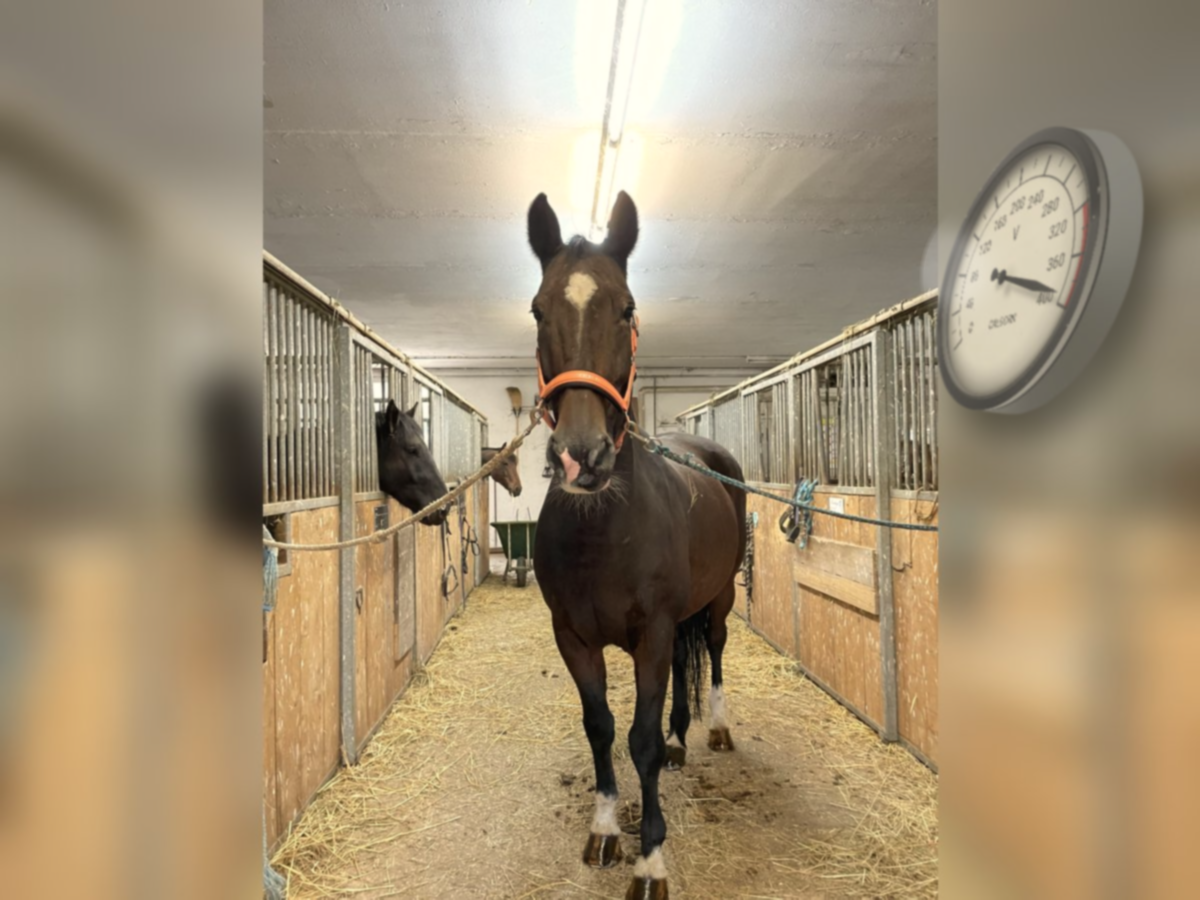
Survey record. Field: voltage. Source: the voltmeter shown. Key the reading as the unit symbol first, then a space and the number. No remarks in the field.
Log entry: V 390
